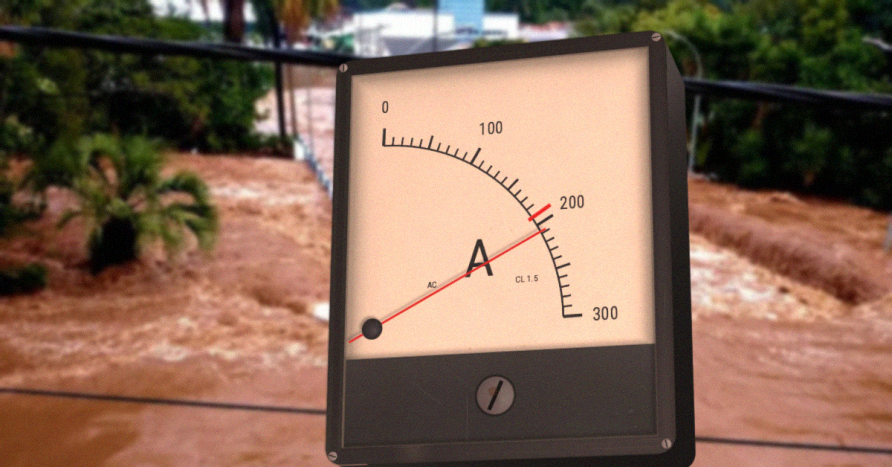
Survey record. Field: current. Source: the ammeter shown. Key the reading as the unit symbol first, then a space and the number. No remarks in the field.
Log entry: A 210
